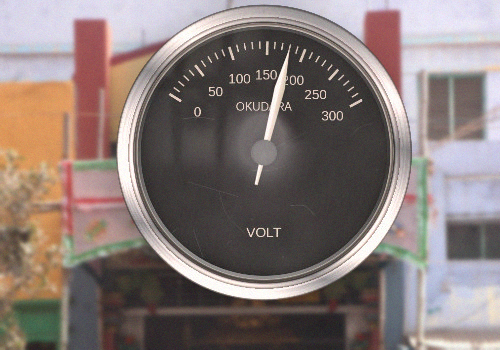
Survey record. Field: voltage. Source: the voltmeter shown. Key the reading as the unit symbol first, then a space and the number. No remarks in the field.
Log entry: V 180
